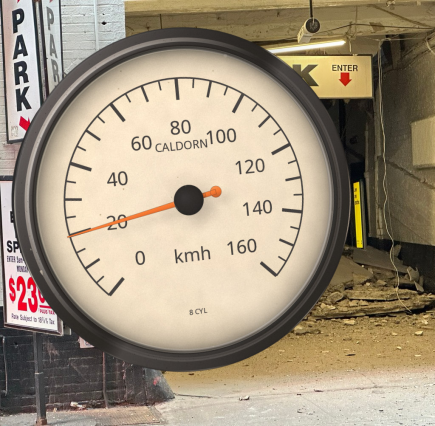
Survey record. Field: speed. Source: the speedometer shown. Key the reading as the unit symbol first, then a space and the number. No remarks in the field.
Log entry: km/h 20
